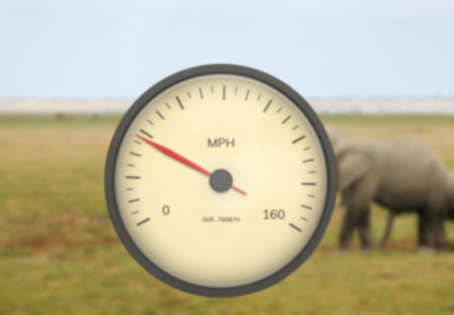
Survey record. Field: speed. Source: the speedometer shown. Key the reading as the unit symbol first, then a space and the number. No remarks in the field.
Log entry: mph 37.5
